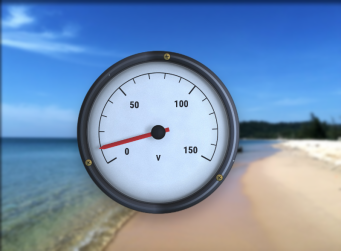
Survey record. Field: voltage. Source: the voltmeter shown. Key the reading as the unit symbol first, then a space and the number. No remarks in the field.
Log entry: V 10
